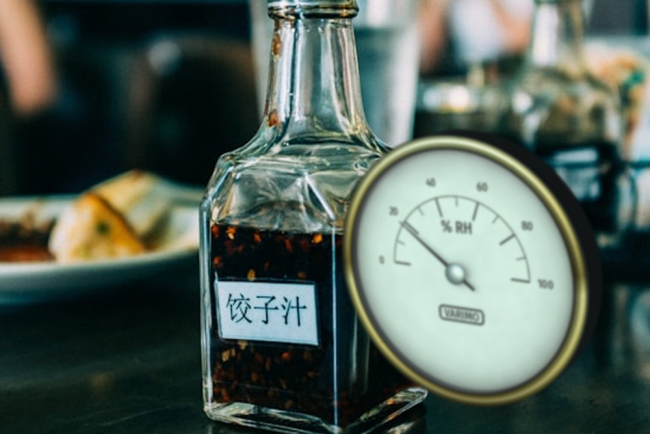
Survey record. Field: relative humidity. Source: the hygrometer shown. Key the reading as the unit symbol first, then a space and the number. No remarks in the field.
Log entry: % 20
